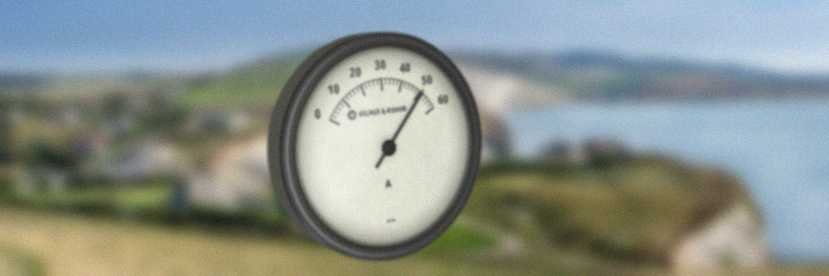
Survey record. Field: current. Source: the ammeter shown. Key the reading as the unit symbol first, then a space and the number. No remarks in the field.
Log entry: A 50
